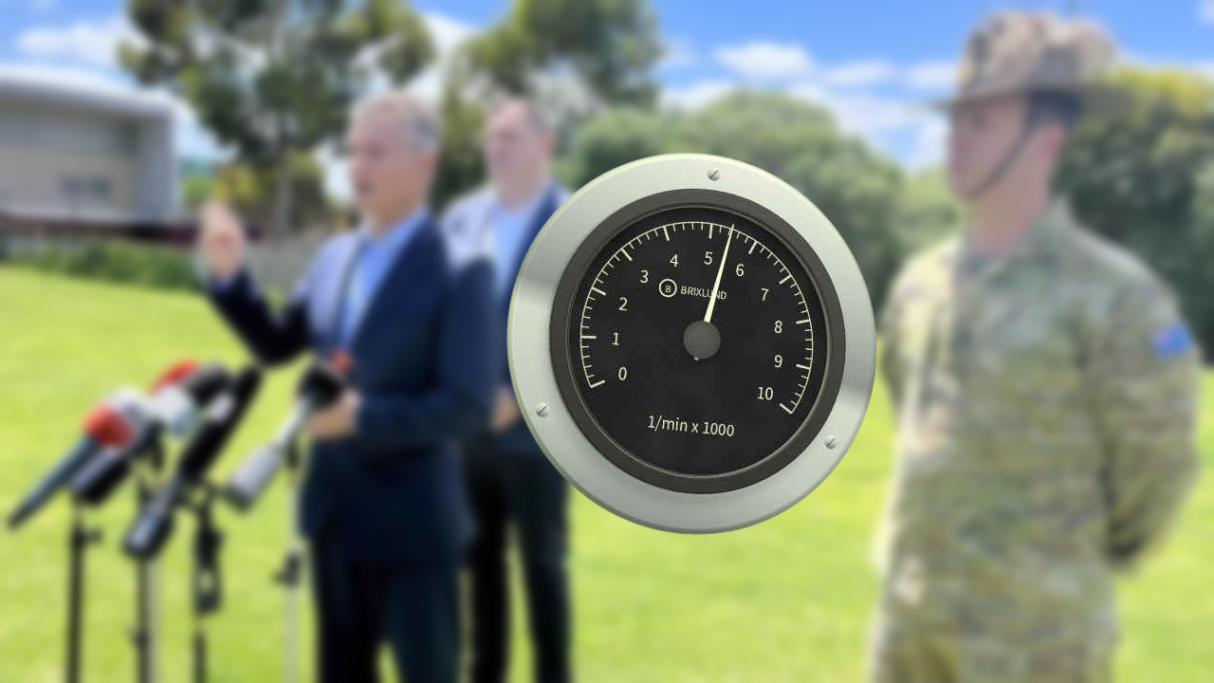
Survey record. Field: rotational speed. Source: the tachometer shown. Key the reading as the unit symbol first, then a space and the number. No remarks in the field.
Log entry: rpm 5400
